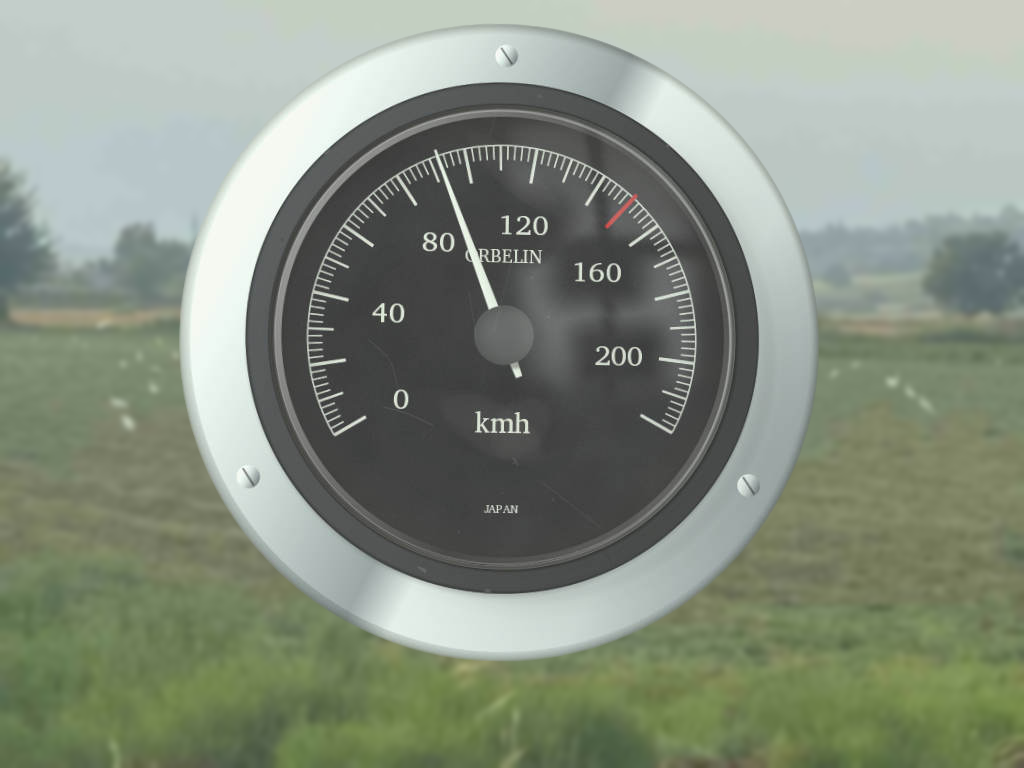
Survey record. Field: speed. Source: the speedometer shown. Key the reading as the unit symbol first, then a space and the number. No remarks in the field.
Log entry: km/h 92
